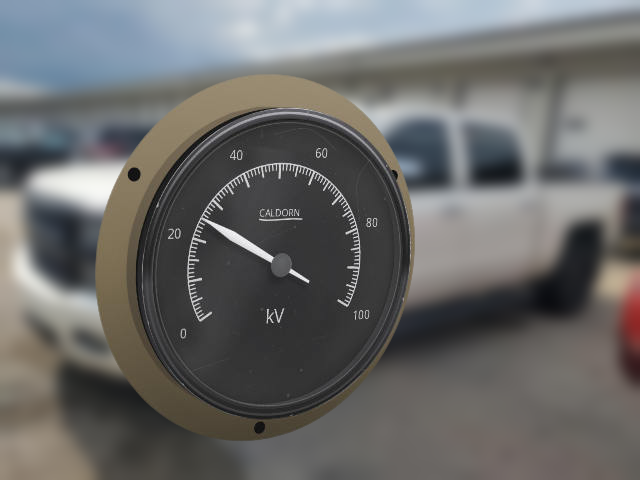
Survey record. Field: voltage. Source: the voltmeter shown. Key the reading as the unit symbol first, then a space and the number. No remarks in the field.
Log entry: kV 25
